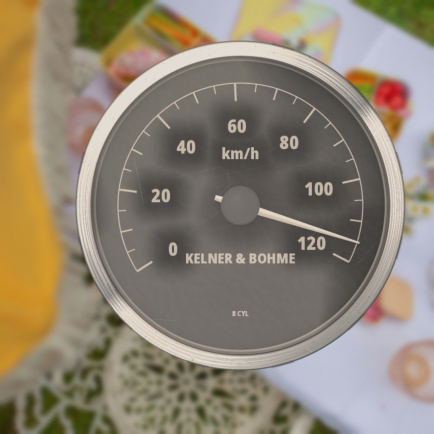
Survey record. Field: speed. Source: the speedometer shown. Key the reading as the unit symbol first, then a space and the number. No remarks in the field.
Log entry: km/h 115
